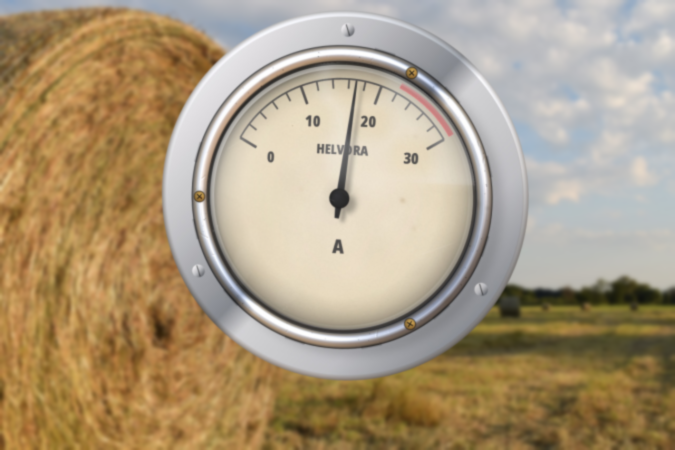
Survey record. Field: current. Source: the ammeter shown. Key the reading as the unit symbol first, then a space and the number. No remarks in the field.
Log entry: A 17
